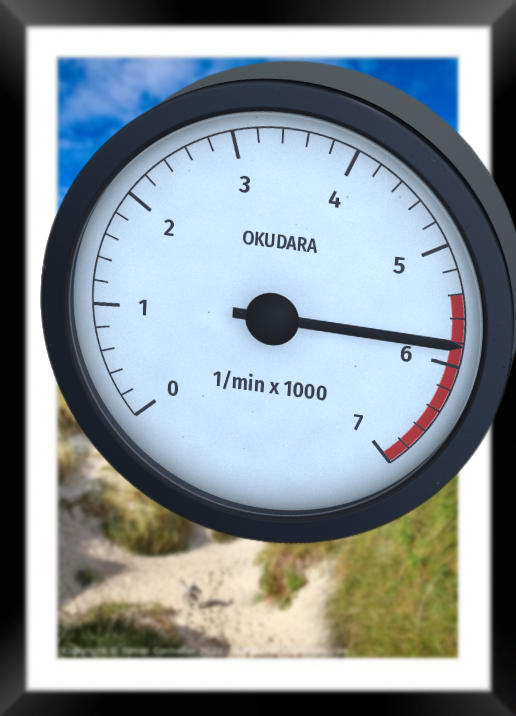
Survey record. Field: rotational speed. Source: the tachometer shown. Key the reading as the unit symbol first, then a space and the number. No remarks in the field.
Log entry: rpm 5800
